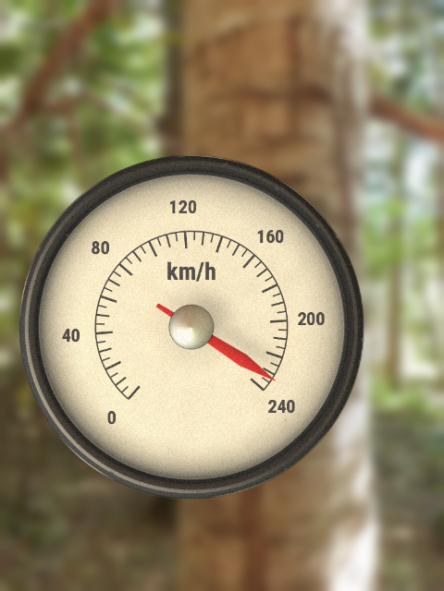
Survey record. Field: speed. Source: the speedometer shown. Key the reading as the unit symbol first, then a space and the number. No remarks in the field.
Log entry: km/h 232.5
